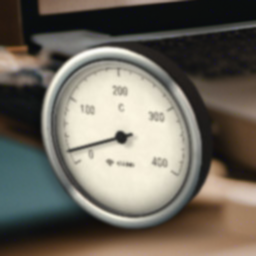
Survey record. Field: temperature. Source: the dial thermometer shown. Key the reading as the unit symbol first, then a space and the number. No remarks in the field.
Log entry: °C 20
